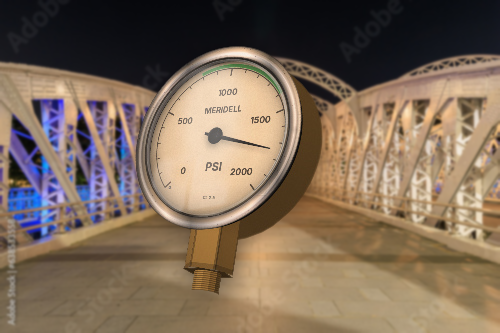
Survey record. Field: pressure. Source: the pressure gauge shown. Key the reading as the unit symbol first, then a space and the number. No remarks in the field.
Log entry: psi 1750
